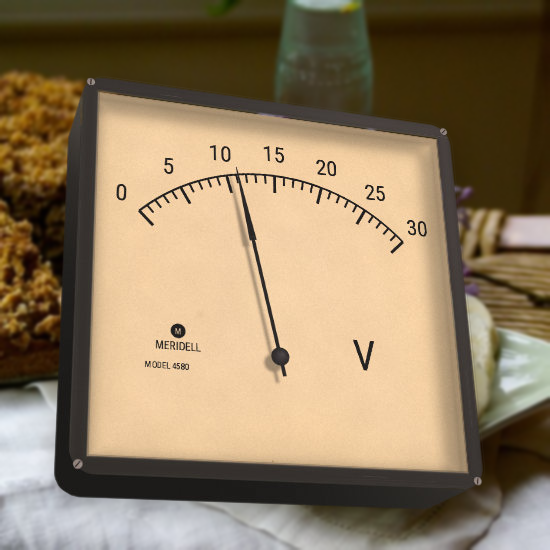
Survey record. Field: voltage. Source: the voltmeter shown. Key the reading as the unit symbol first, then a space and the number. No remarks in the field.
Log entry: V 11
